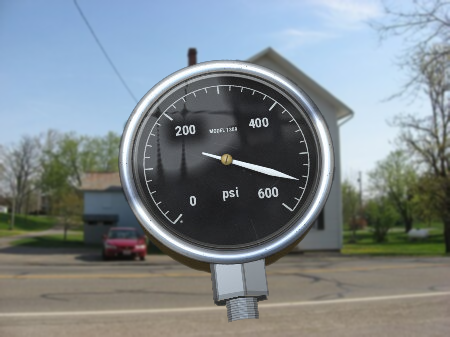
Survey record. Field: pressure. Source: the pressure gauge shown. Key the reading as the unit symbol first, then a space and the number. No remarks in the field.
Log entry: psi 550
